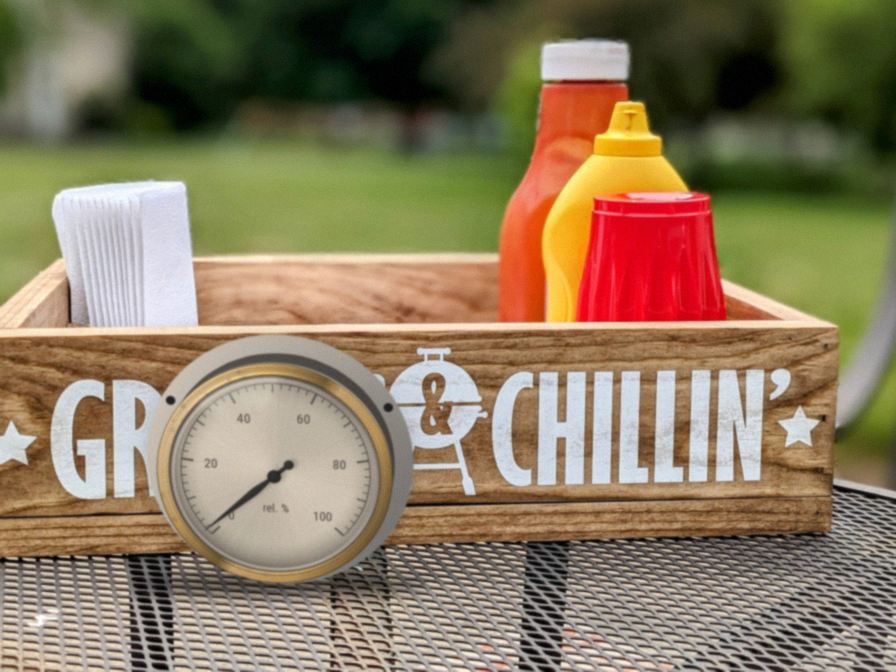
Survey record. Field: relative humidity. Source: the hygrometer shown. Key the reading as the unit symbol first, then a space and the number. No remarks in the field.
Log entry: % 2
